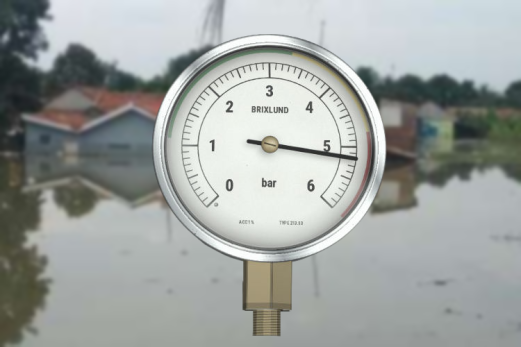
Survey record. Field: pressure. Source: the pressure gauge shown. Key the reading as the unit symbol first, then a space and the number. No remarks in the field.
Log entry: bar 5.2
